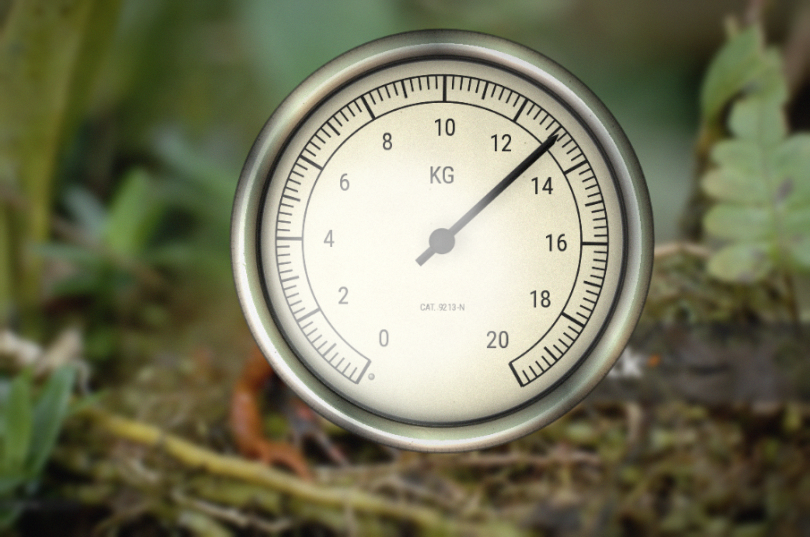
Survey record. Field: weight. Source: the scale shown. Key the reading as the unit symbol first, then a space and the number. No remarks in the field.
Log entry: kg 13.1
